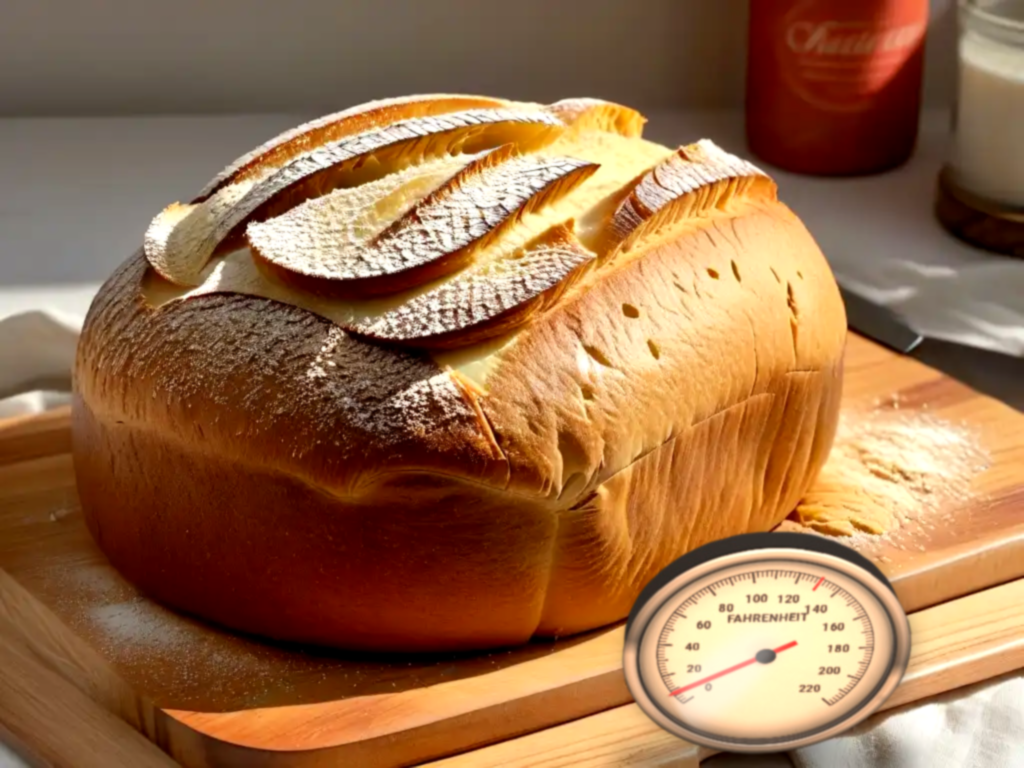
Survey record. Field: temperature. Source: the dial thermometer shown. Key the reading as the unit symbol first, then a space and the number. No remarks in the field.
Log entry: °F 10
